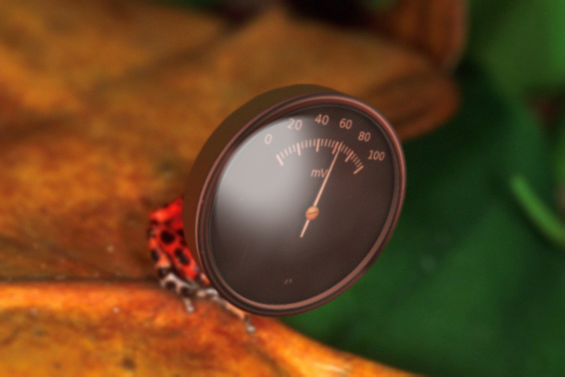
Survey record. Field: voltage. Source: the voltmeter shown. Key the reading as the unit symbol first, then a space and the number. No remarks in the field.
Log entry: mV 60
